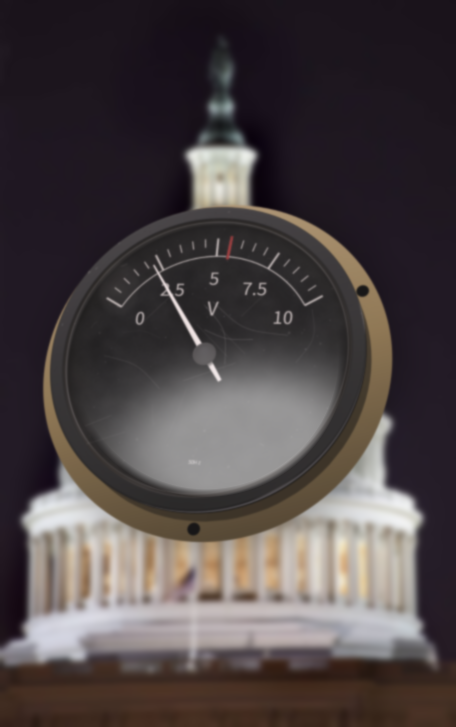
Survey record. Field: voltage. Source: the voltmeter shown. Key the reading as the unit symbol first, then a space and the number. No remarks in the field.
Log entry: V 2.25
